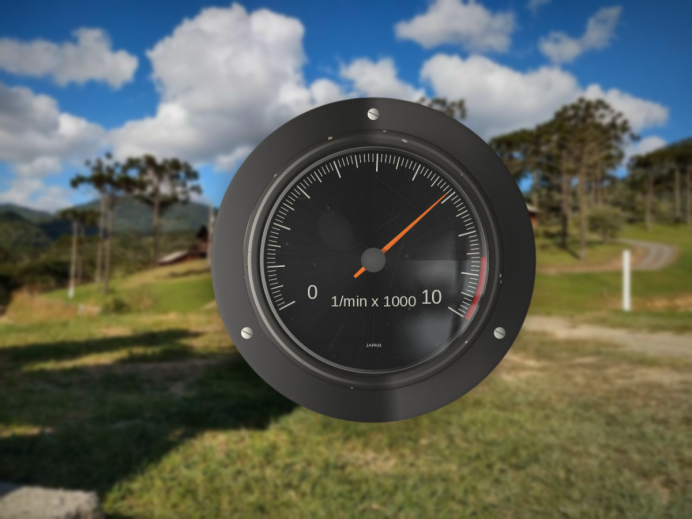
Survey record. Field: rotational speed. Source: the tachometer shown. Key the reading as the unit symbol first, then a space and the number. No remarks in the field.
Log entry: rpm 6900
